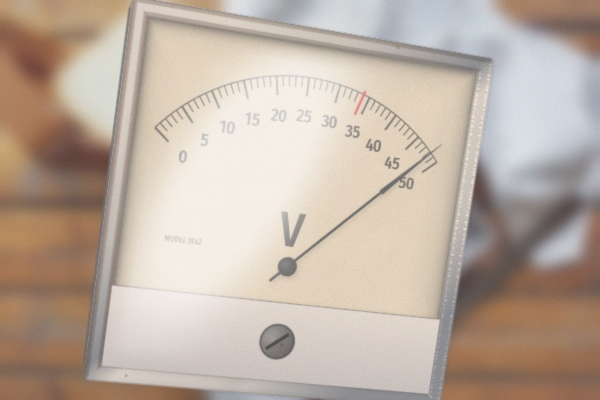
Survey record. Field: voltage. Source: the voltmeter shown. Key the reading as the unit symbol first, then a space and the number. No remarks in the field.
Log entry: V 48
